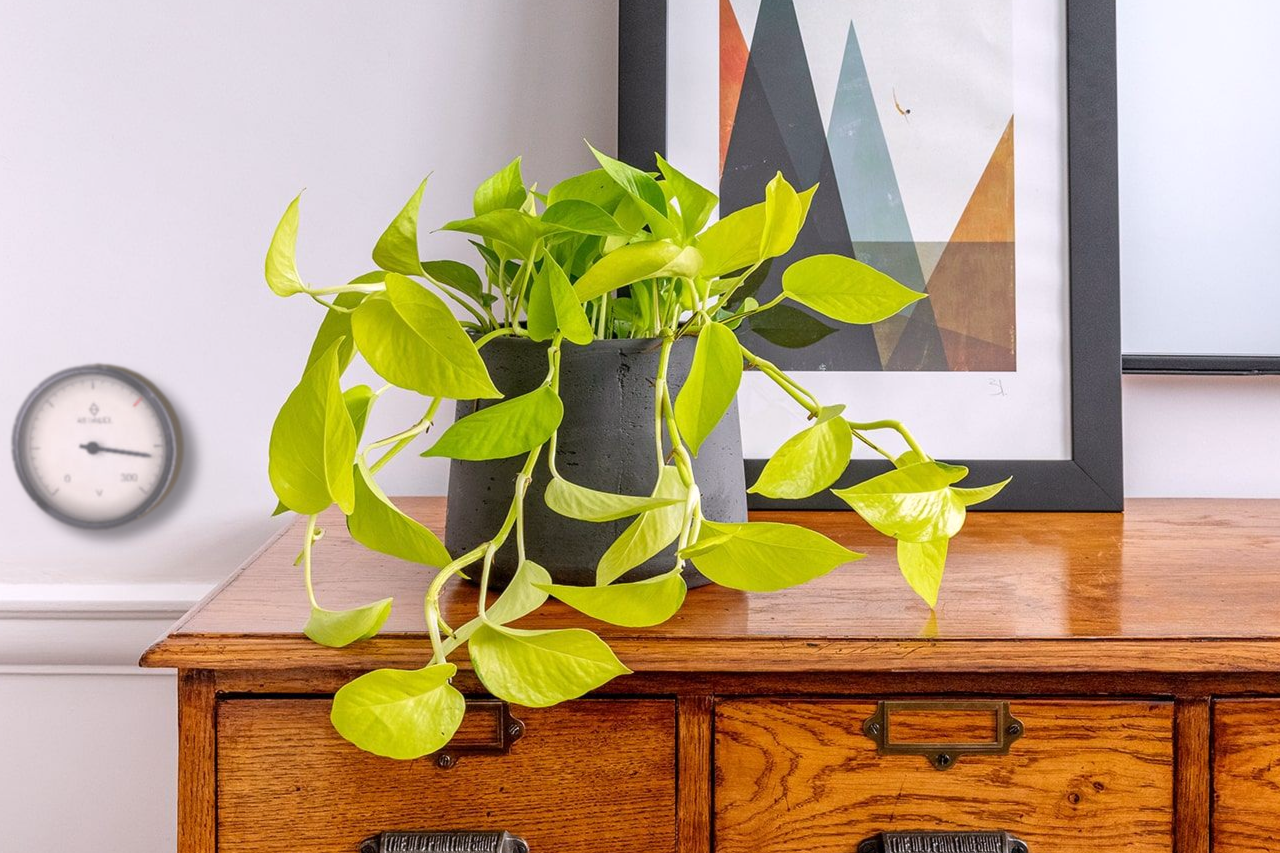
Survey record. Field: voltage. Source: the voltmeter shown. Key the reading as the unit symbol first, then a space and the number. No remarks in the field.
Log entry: V 260
